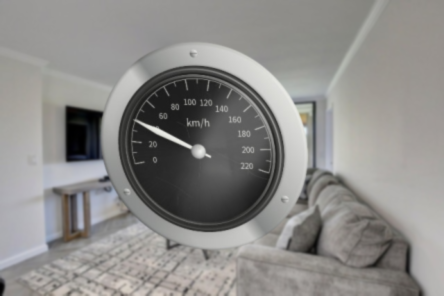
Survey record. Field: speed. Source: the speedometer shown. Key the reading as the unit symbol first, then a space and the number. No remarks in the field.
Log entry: km/h 40
